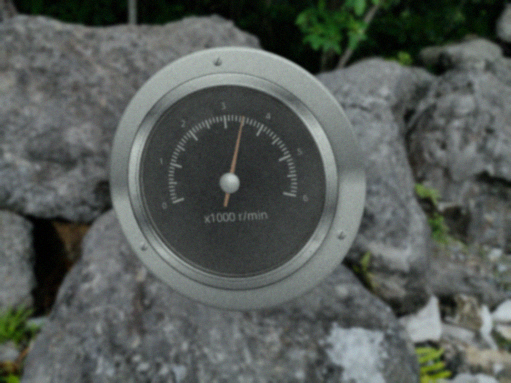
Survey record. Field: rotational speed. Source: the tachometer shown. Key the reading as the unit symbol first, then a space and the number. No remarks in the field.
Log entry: rpm 3500
